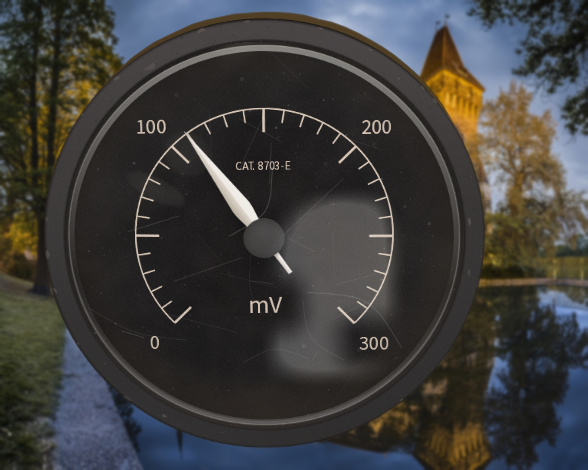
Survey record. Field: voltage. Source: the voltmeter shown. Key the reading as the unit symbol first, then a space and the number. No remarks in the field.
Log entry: mV 110
